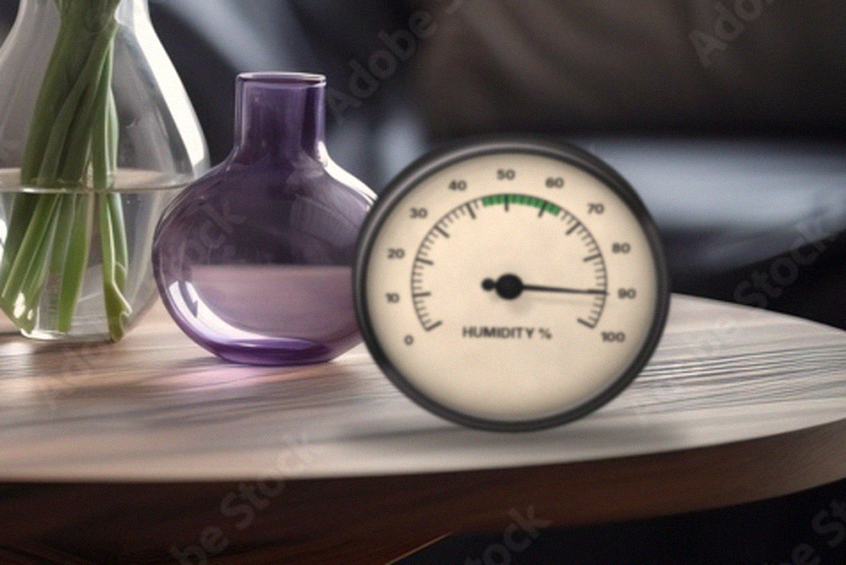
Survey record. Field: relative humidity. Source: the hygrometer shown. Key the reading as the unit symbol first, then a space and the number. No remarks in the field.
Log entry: % 90
